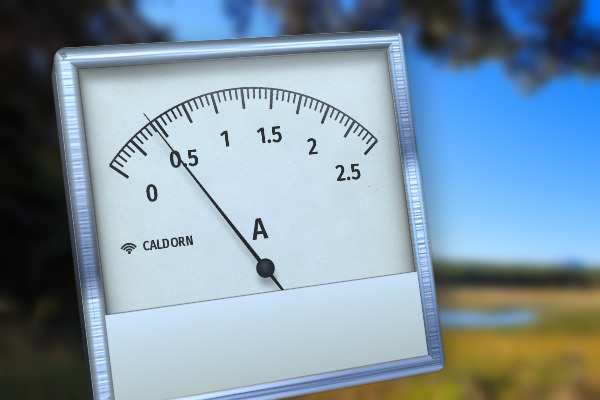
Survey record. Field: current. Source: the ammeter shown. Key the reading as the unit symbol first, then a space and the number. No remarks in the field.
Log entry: A 0.45
